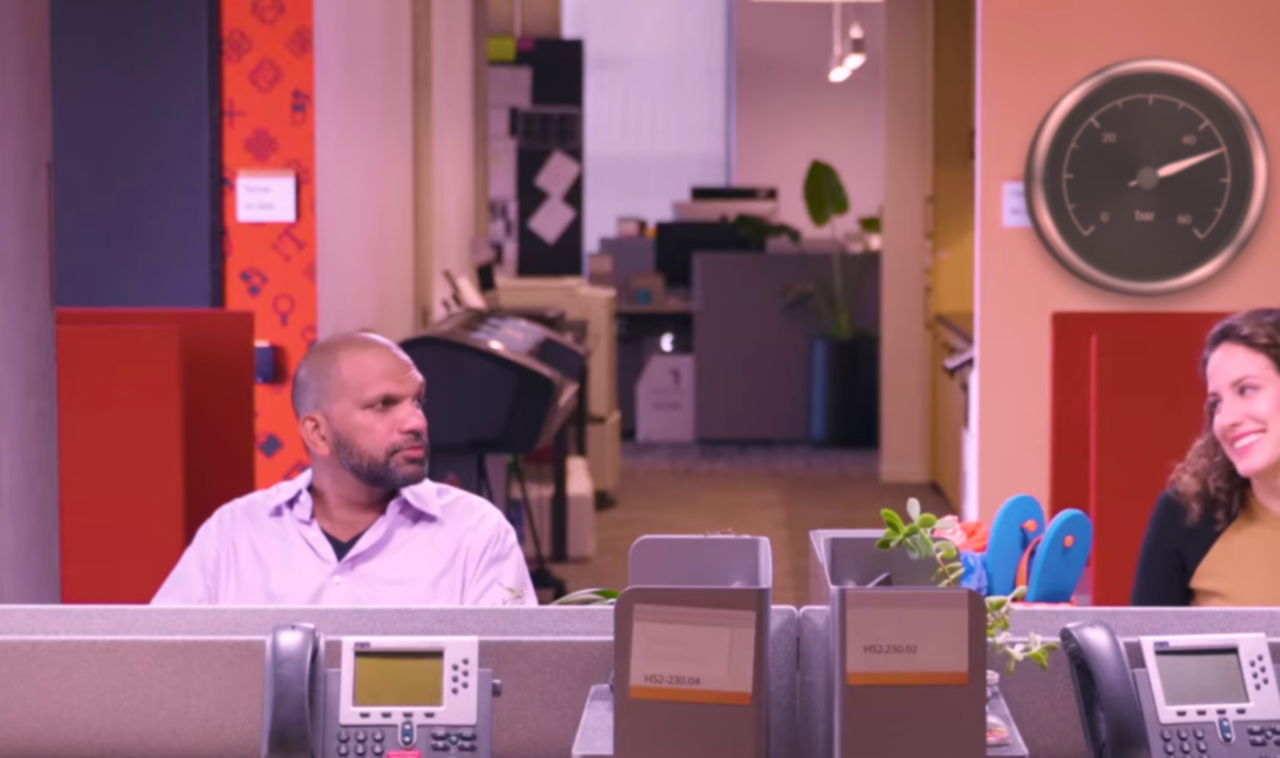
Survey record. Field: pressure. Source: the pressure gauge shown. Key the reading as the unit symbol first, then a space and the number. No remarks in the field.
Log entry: bar 45
